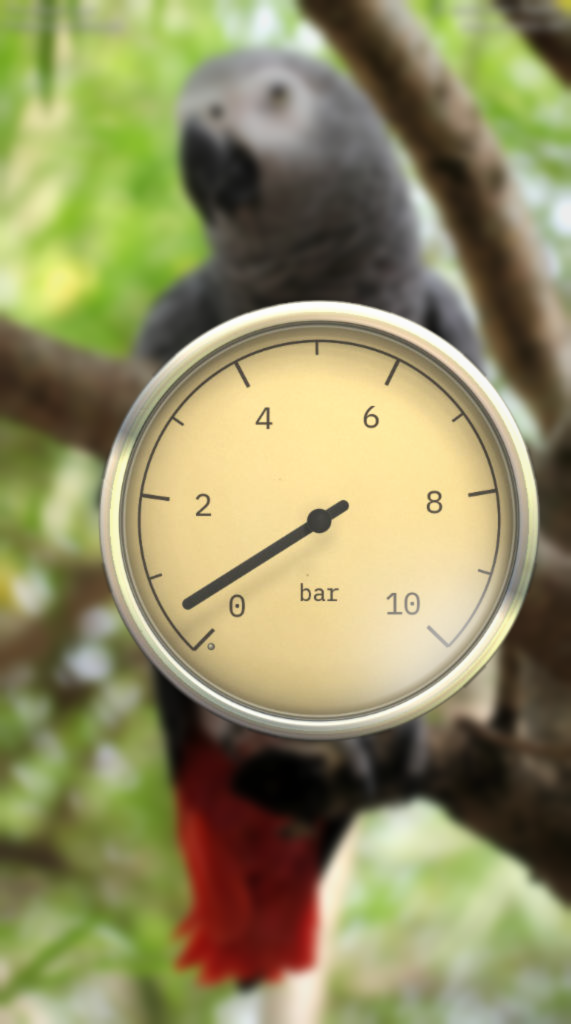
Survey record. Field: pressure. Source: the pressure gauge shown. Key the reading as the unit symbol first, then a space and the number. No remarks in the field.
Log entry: bar 0.5
